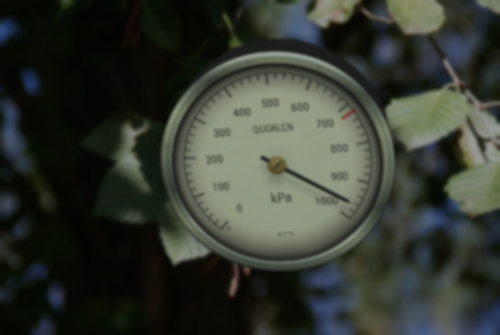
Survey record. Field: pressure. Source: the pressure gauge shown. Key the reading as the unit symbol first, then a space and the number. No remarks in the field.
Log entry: kPa 960
